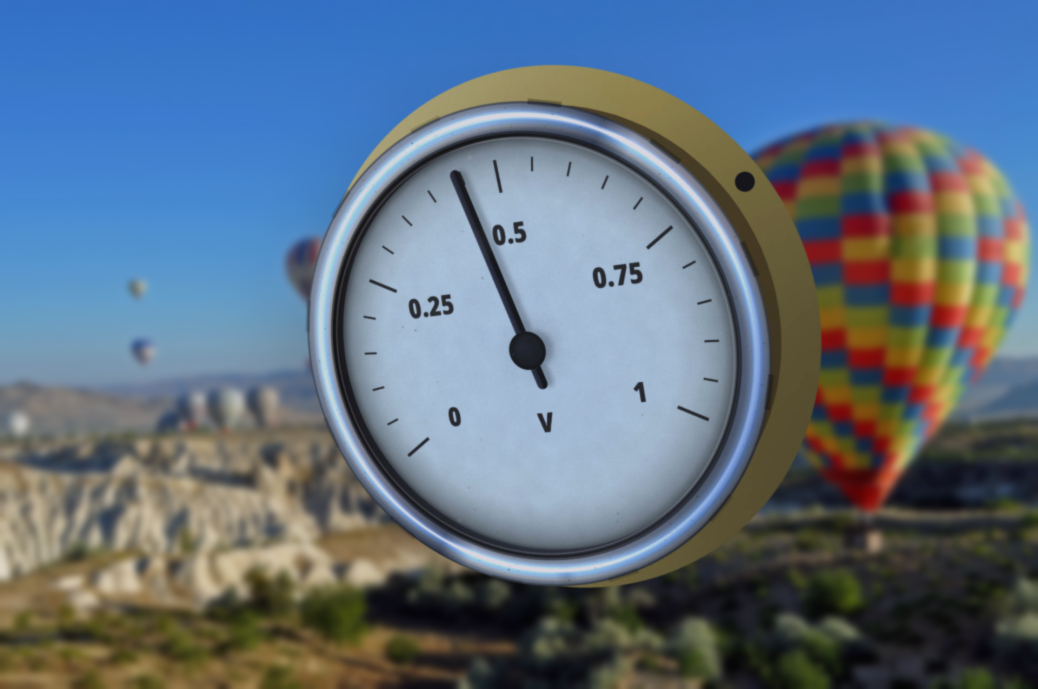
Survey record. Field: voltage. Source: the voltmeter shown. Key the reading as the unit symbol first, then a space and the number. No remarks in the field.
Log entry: V 0.45
